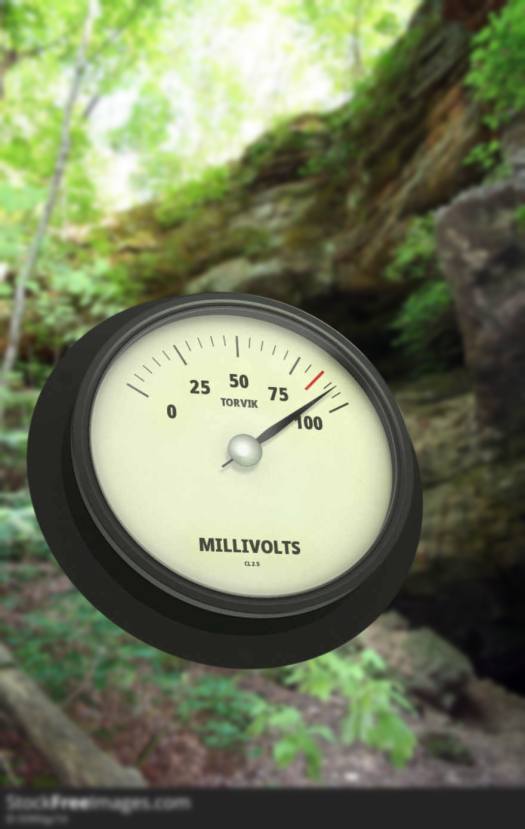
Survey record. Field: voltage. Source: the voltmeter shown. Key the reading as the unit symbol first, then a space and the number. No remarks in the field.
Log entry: mV 92.5
